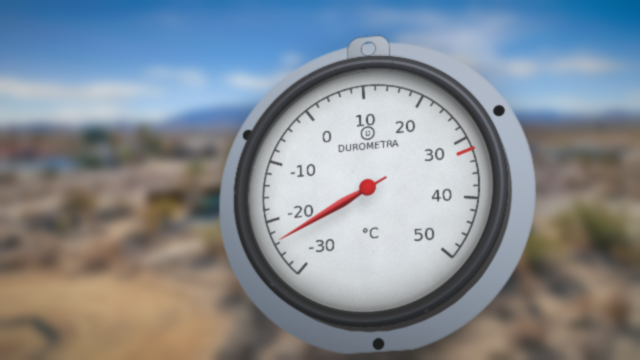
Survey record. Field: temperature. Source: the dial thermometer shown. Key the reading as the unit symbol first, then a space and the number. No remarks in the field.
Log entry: °C -24
